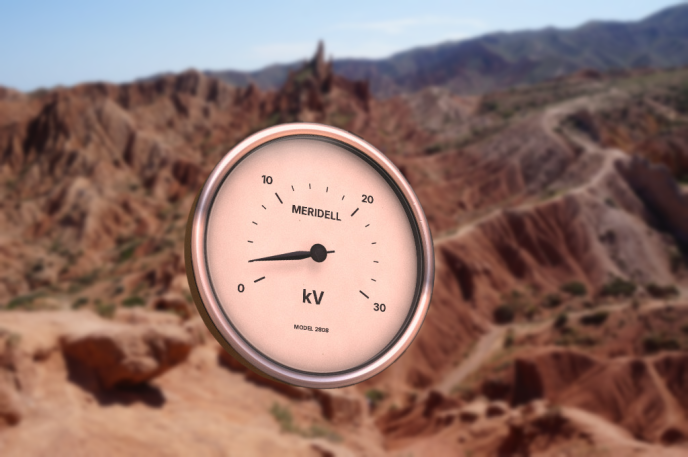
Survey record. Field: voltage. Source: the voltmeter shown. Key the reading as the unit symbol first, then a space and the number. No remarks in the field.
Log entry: kV 2
